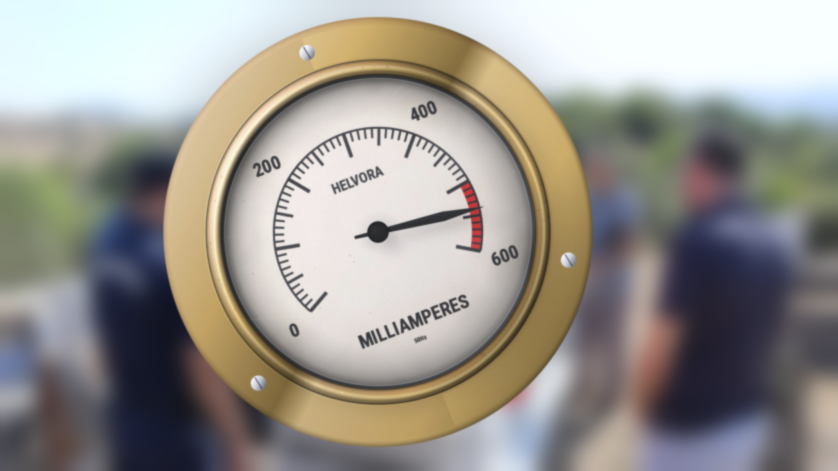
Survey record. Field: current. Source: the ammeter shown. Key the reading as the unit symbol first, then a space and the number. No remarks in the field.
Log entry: mA 540
